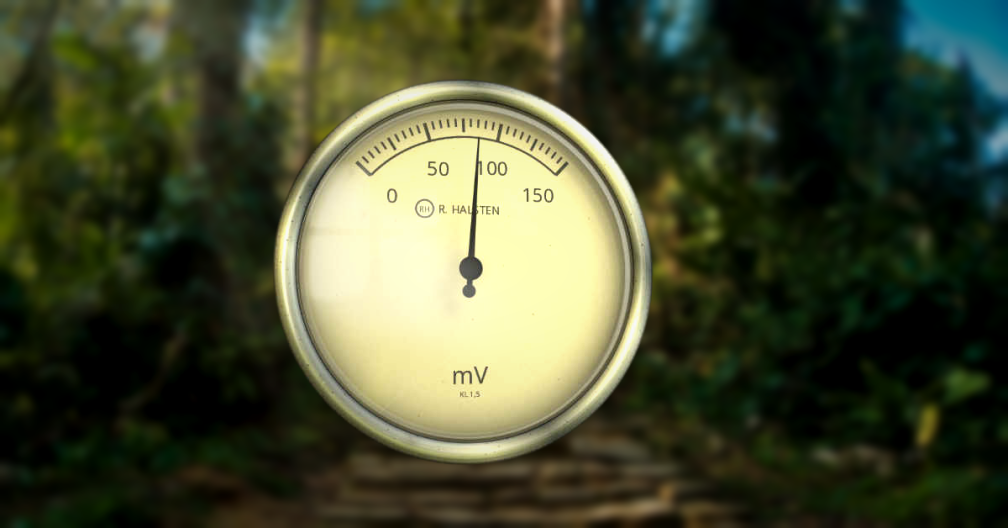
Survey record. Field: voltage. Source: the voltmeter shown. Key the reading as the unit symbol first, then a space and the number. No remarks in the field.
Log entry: mV 85
